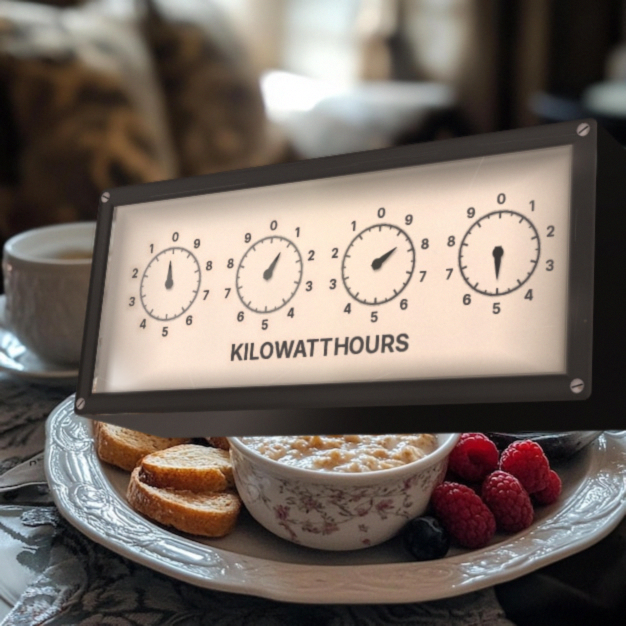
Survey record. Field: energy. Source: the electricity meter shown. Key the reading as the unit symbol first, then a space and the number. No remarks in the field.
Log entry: kWh 85
